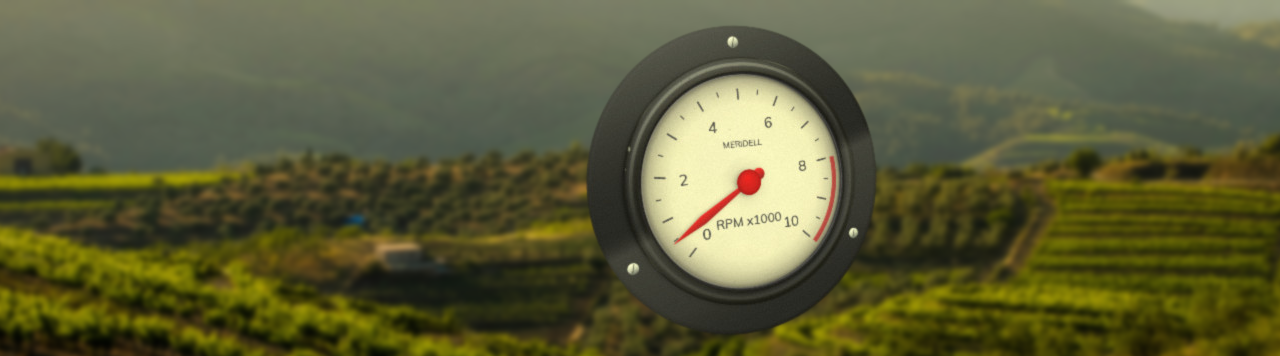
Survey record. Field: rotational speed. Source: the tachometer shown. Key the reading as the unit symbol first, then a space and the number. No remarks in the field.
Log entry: rpm 500
